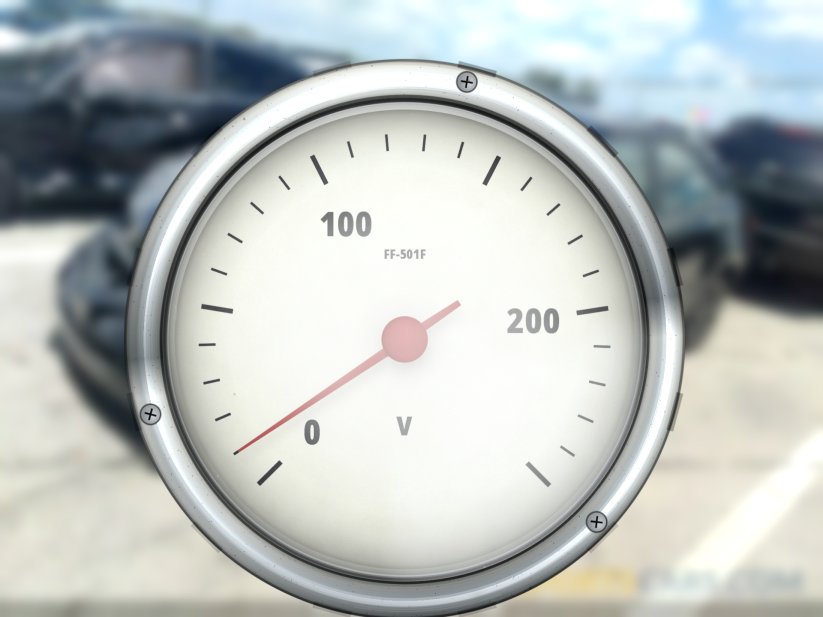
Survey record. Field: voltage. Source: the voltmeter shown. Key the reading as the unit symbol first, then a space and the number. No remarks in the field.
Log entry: V 10
